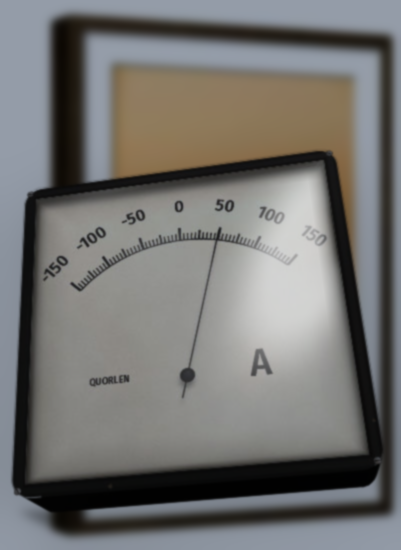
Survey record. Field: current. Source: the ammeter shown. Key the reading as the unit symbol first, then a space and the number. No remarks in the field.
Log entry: A 50
